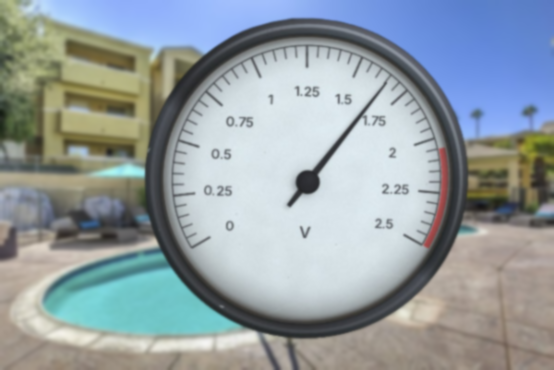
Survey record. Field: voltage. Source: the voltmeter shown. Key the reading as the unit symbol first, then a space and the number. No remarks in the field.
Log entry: V 1.65
